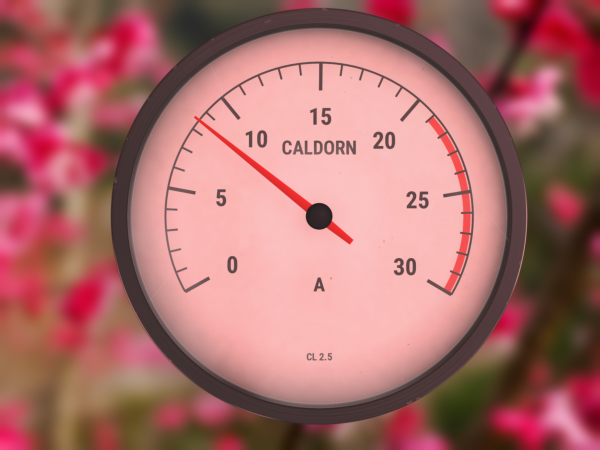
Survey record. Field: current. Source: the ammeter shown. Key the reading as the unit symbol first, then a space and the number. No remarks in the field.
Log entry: A 8.5
